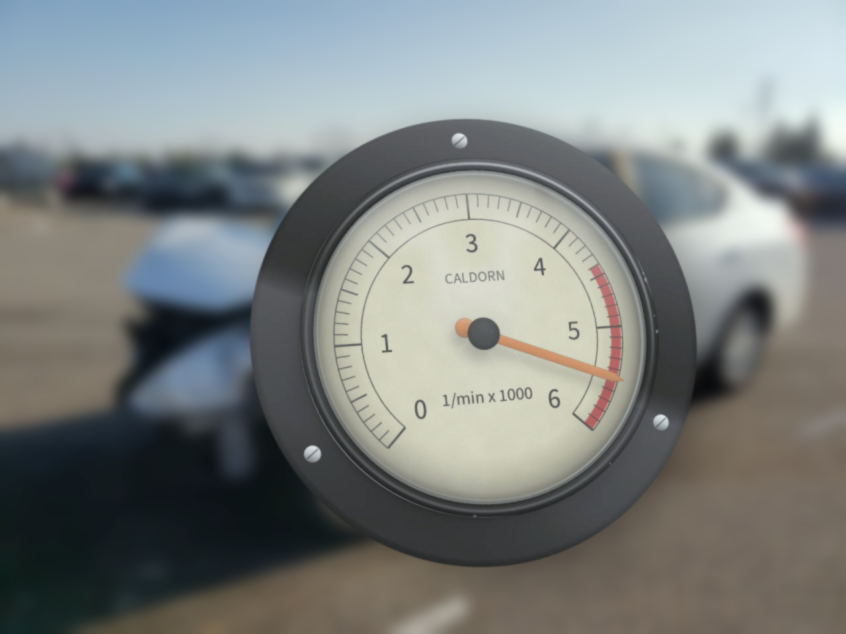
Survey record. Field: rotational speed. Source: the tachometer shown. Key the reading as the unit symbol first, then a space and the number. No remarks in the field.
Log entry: rpm 5500
